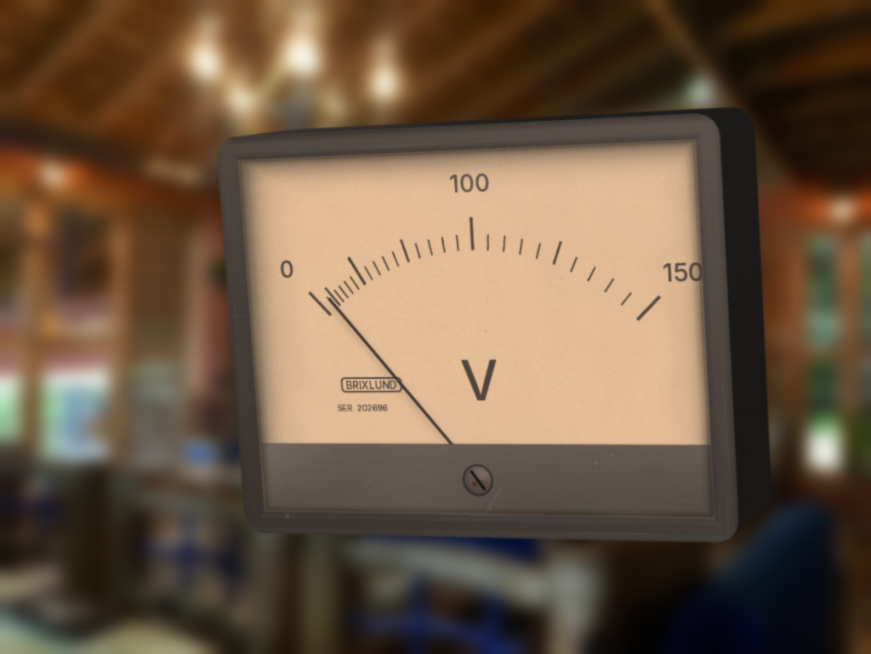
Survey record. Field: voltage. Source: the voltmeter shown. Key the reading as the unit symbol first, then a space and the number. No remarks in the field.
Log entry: V 25
